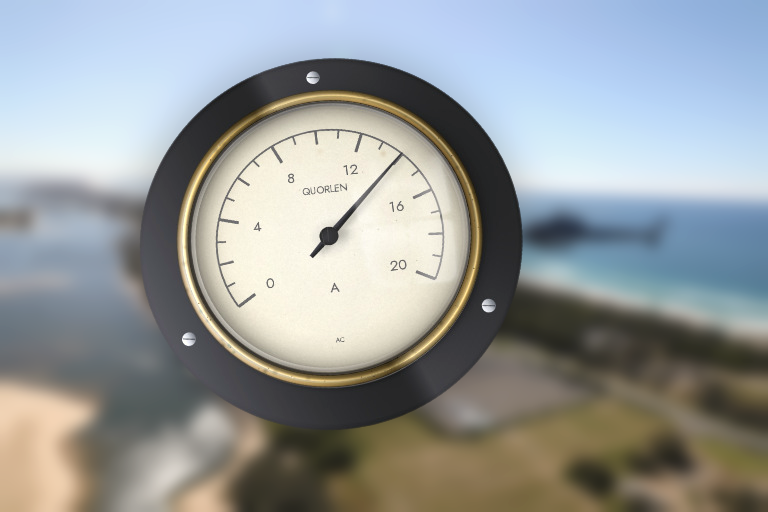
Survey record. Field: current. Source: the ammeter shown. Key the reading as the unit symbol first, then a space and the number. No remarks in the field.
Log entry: A 14
